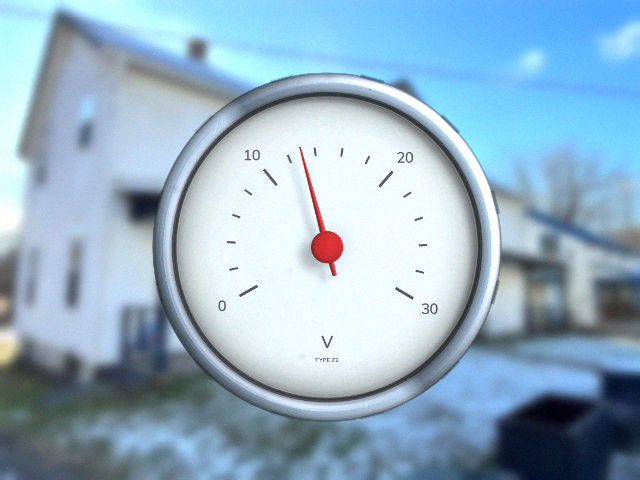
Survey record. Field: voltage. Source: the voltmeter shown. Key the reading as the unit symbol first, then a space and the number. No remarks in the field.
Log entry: V 13
